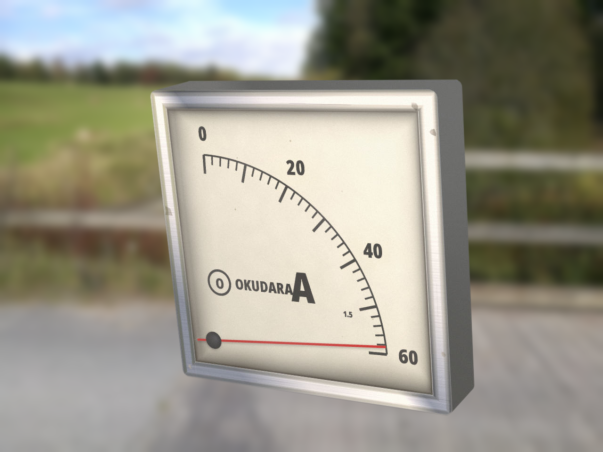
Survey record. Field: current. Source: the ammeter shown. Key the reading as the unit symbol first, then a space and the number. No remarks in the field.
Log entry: A 58
